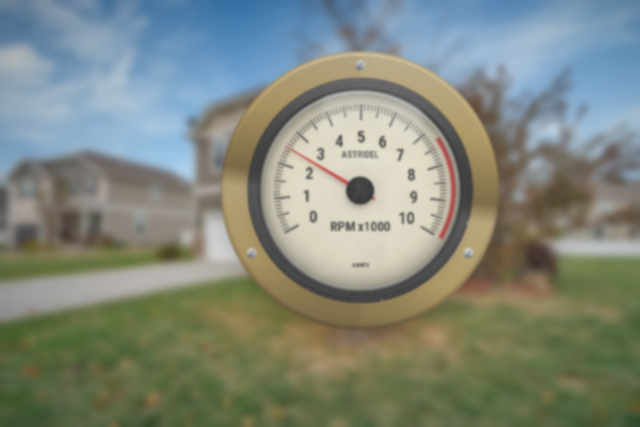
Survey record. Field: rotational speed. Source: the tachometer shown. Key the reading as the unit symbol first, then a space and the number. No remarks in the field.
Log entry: rpm 2500
